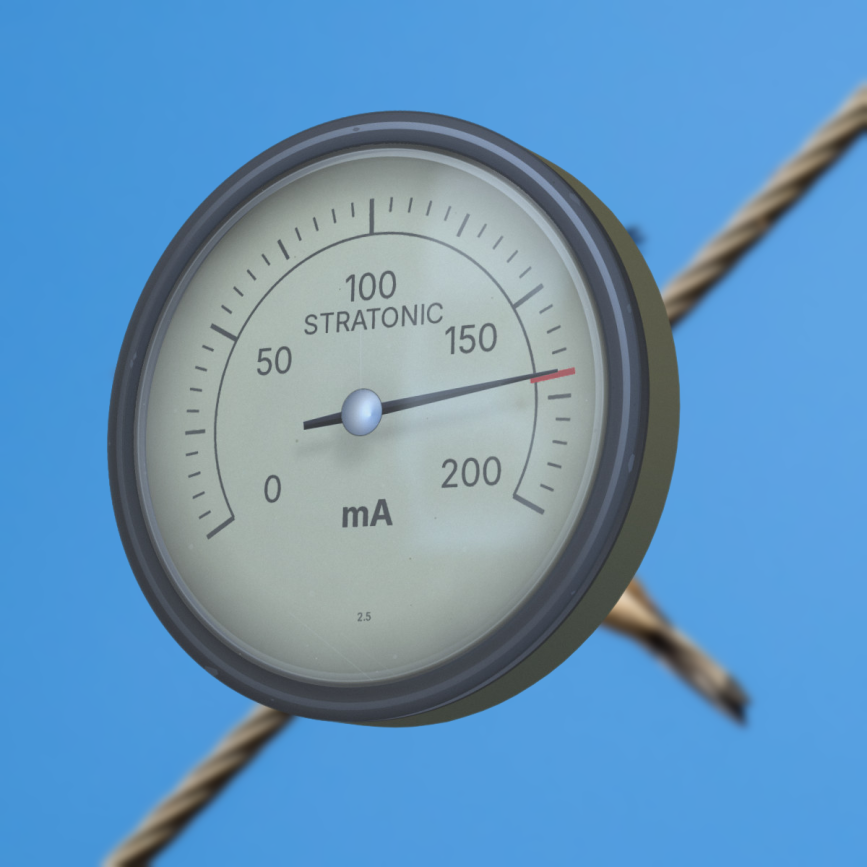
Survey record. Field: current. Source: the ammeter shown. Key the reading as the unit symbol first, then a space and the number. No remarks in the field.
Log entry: mA 170
